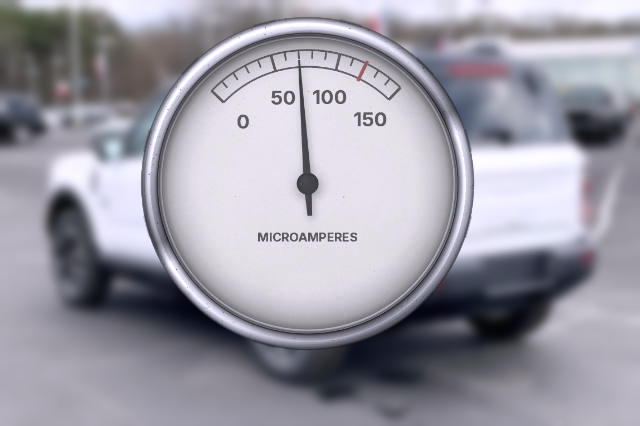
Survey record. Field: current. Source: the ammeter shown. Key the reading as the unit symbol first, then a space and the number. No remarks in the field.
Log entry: µA 70
